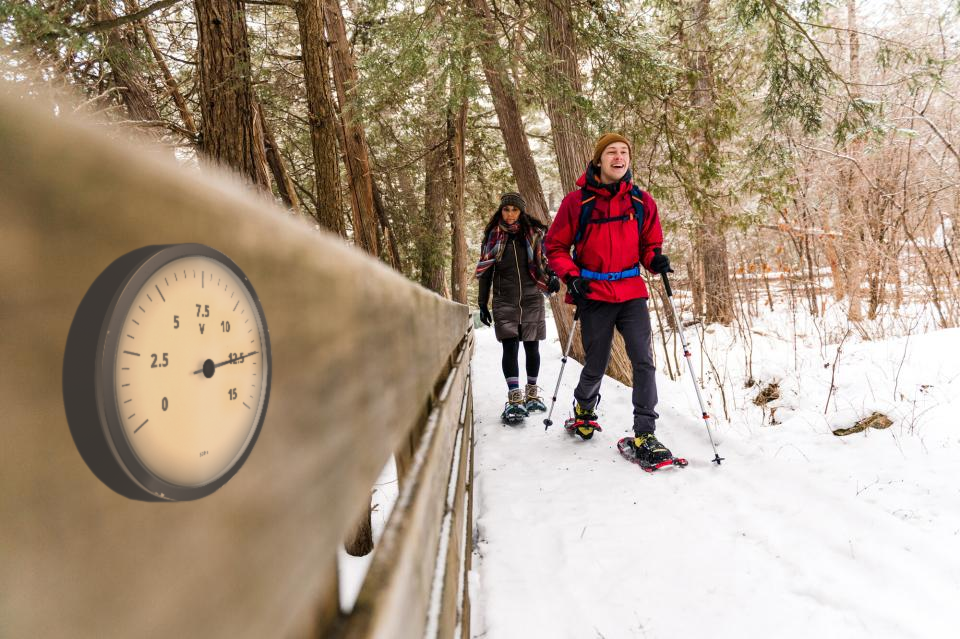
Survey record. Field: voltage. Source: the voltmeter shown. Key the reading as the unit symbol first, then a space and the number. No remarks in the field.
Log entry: V 12.5
